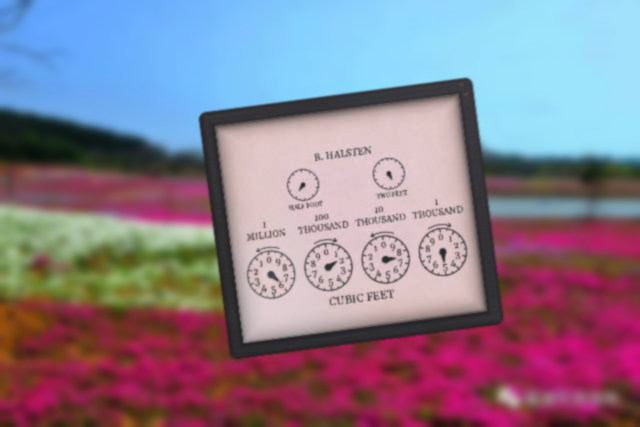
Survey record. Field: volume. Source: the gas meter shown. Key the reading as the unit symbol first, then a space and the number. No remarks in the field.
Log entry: ft³ 617500
